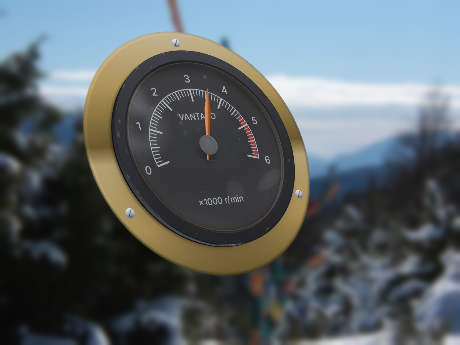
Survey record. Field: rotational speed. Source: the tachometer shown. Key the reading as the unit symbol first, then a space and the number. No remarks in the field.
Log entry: rpm 3500
